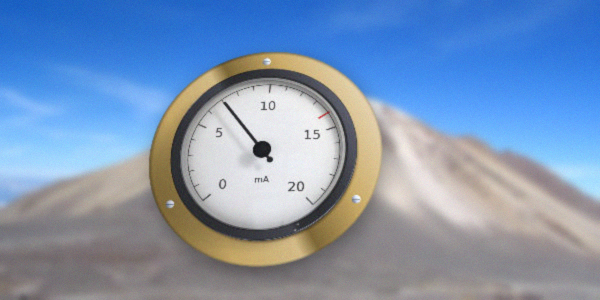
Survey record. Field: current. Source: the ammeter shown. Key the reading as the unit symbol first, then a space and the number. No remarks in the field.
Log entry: mA 7
